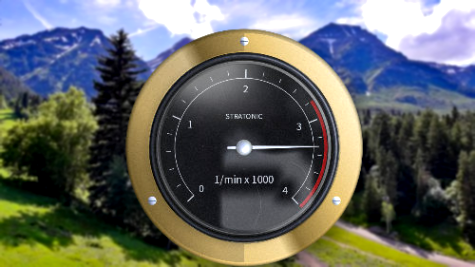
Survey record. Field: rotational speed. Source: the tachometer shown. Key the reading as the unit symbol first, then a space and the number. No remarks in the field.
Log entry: rpm 3300
